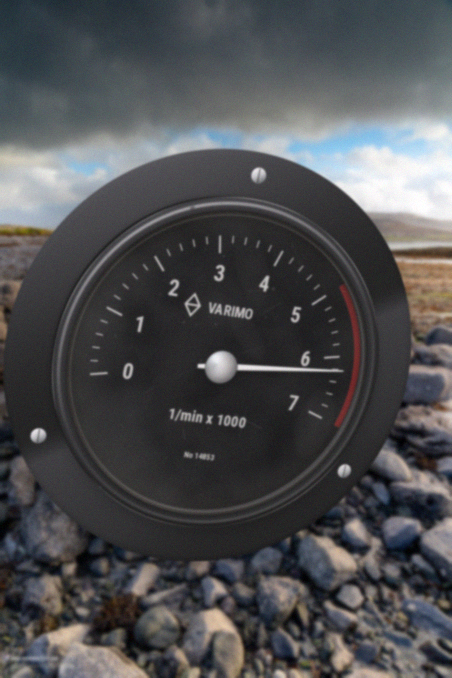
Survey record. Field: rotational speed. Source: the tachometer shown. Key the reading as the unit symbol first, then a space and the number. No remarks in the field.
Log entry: rpm 6200
